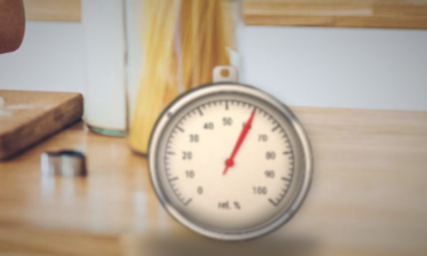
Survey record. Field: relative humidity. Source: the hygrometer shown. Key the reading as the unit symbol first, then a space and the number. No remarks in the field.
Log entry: % 60
